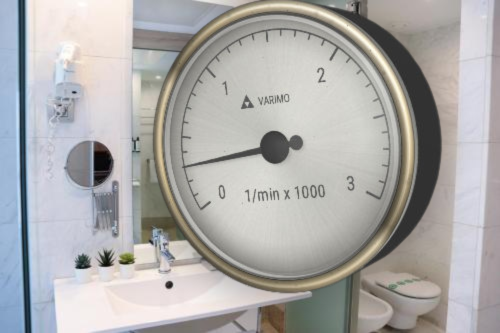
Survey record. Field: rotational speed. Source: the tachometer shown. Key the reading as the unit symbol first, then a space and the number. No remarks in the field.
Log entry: rpm 300
